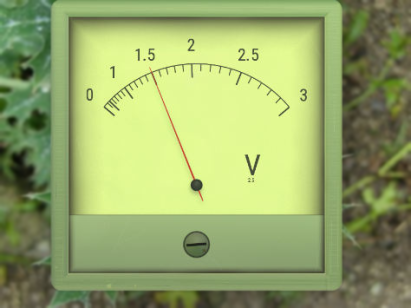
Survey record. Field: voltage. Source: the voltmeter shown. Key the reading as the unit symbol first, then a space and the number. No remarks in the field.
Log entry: V 1.5
